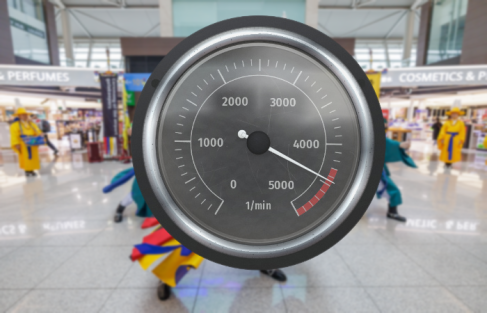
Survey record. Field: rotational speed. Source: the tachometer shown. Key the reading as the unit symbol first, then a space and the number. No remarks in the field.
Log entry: rpm 4450
